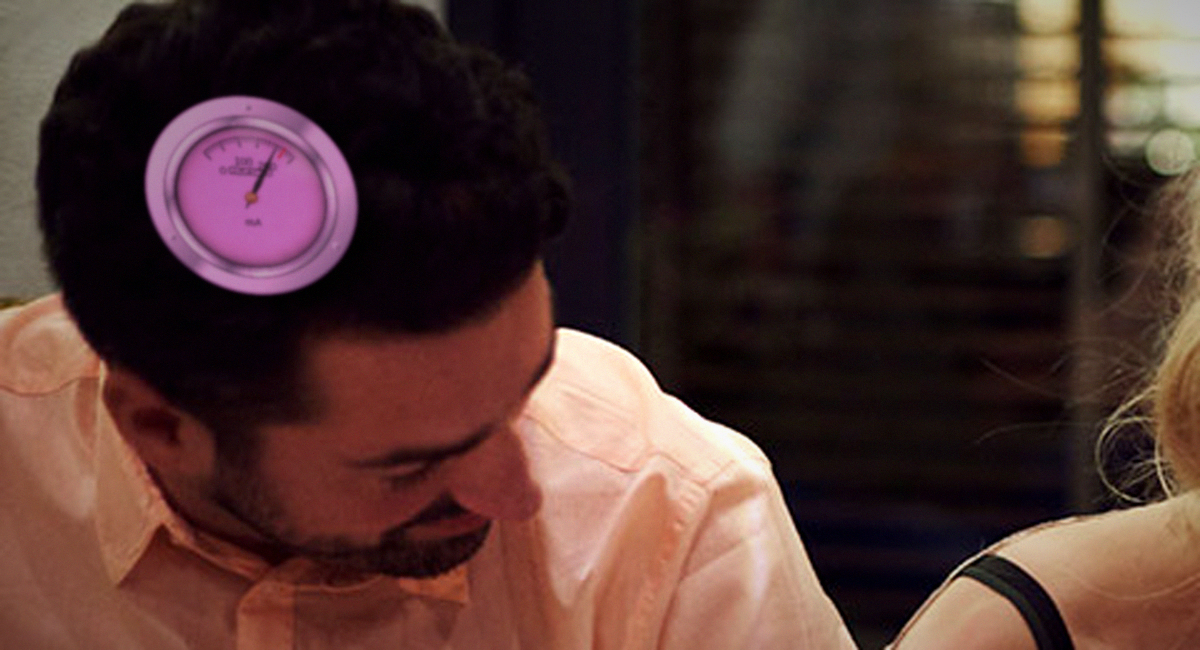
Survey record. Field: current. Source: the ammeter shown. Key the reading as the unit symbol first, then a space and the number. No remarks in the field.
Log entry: mA 200
